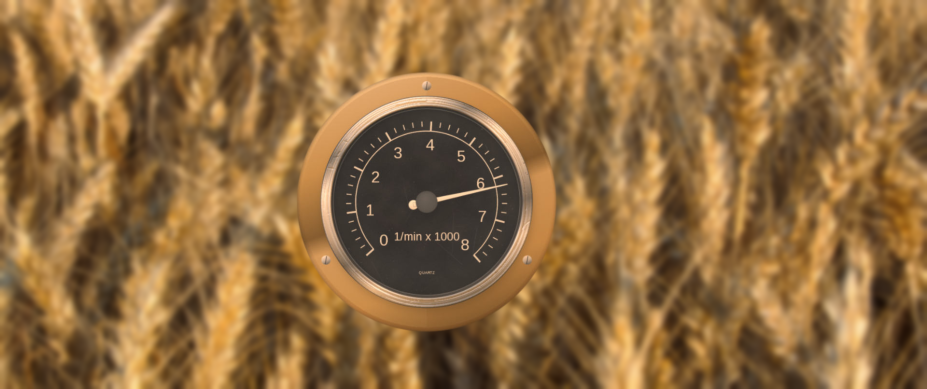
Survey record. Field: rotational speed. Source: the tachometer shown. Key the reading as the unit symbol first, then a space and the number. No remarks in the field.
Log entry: rpm 6200
